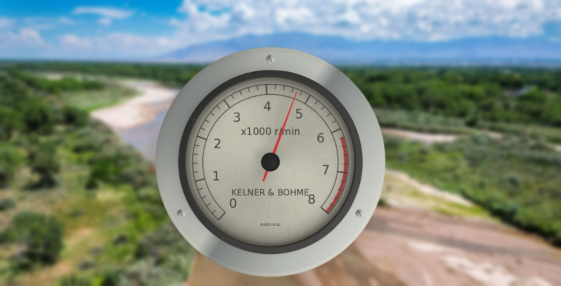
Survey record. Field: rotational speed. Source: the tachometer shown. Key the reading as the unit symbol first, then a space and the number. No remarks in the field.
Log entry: rpm 4700
